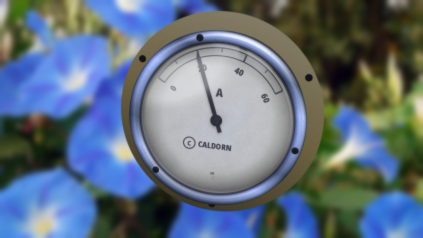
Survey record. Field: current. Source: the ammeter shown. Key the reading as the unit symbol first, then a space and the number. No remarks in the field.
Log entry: A 20
